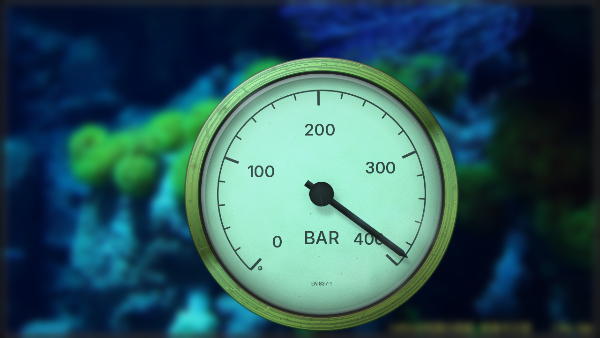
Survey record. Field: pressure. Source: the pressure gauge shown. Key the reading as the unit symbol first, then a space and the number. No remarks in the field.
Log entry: bar 390
